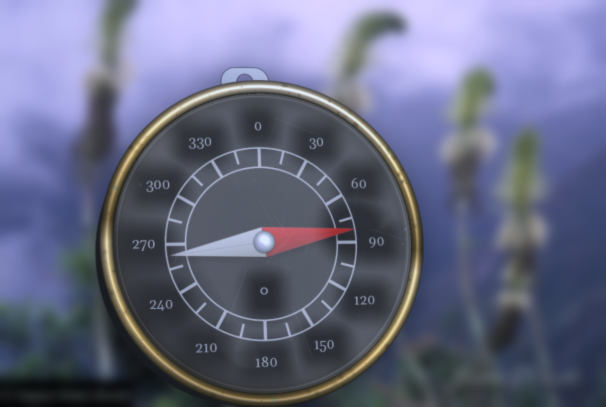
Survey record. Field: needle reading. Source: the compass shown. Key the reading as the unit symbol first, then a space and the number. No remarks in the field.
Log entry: ° 82.5
